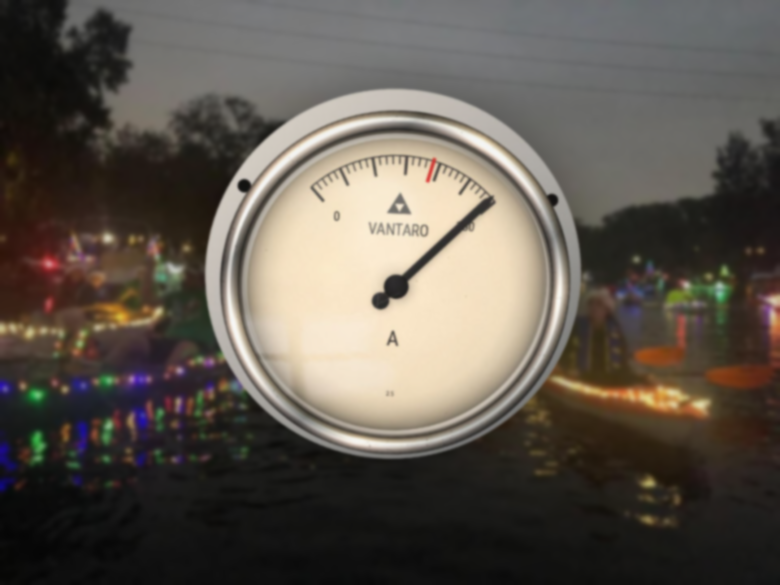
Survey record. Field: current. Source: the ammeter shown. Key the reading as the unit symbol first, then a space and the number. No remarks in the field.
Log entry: A 145
